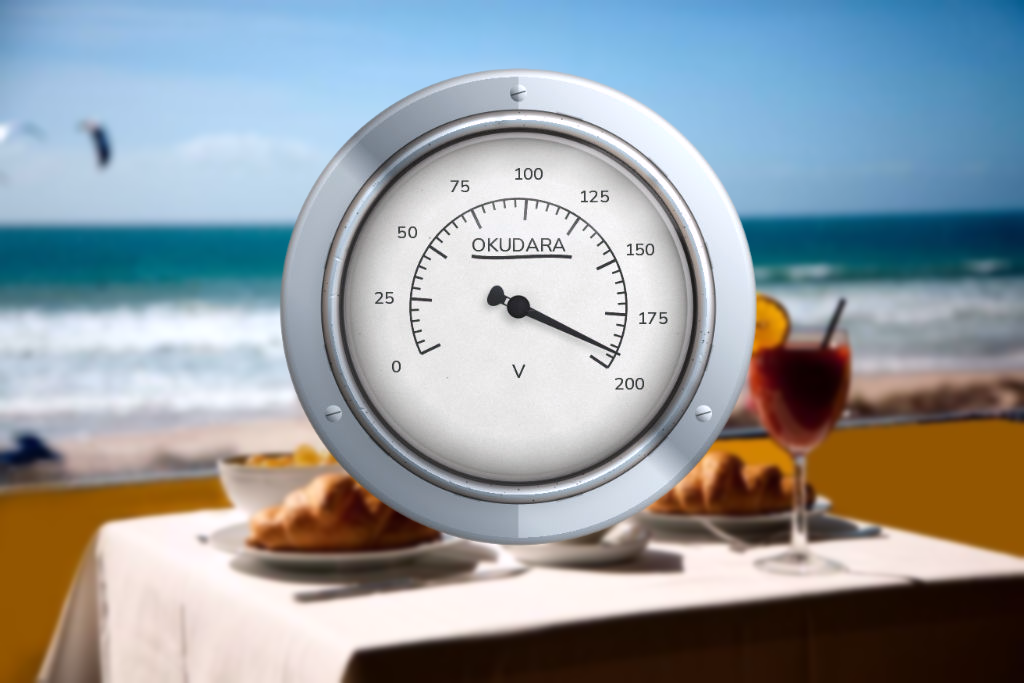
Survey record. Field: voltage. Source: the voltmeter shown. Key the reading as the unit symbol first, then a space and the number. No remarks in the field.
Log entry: V 192.5
